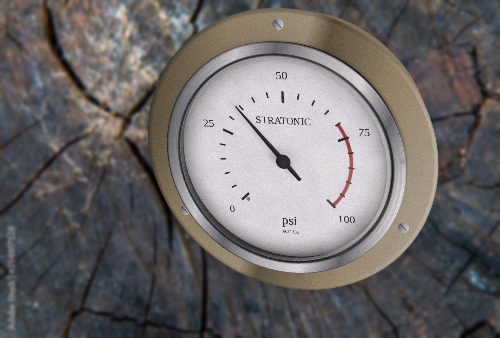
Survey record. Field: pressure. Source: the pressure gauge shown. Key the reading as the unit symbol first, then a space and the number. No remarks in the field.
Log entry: psi 35
